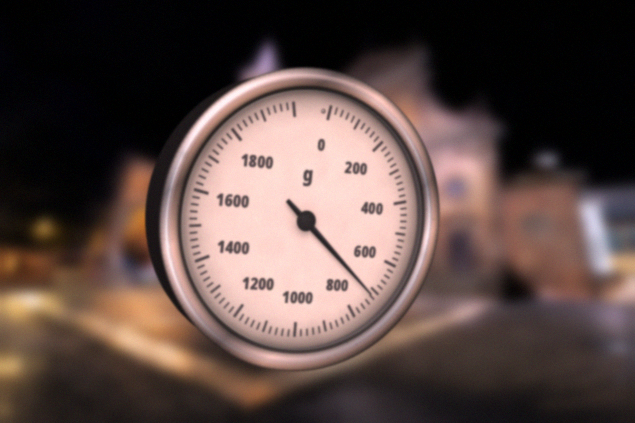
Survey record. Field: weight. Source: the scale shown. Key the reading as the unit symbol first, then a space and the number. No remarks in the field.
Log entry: g 720
